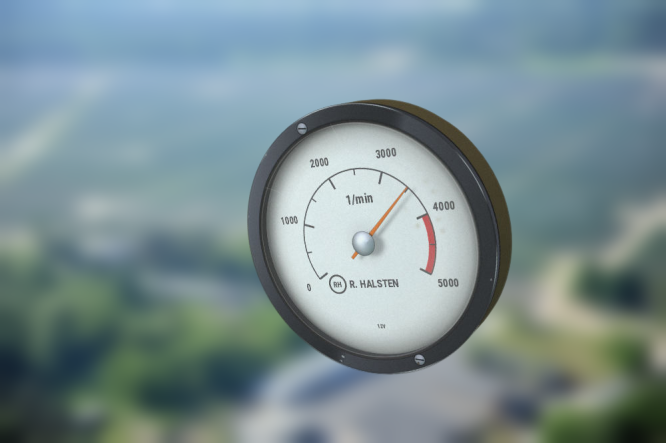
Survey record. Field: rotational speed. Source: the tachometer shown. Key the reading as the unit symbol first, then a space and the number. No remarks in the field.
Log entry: rpm 3500
